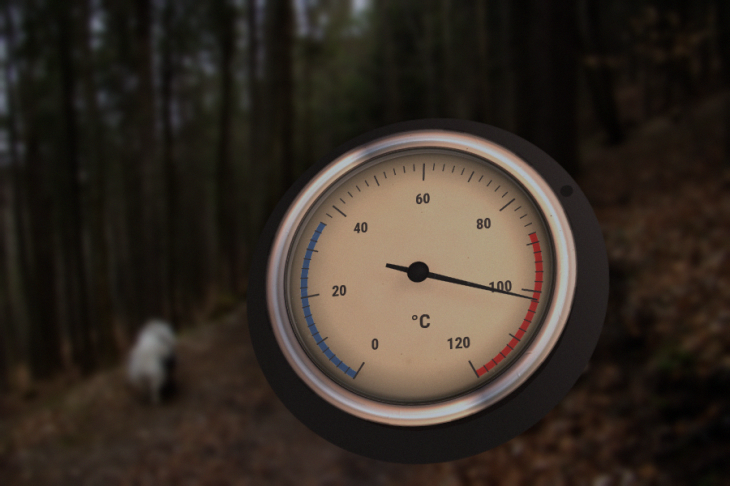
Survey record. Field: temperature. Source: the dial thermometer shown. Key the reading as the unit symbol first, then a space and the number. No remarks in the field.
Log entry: °C 102
